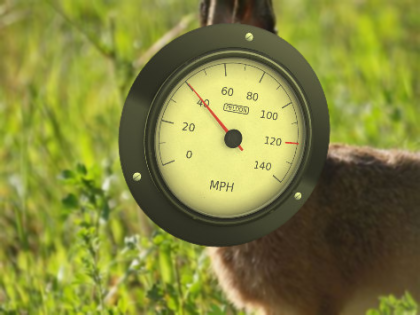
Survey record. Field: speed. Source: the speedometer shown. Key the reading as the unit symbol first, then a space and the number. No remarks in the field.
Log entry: mph 40
